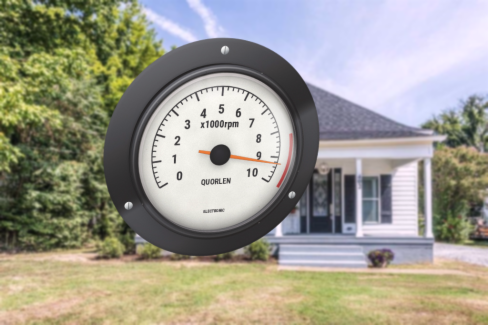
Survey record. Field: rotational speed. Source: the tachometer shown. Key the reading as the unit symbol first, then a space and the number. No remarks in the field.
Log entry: rpm 9200
